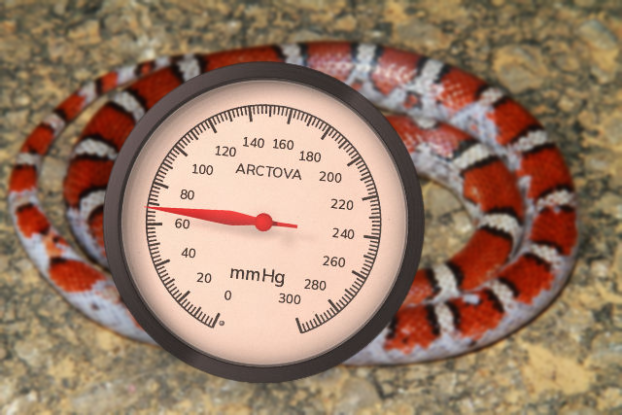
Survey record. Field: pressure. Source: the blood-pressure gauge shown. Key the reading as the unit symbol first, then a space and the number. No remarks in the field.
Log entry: mmHg 68
